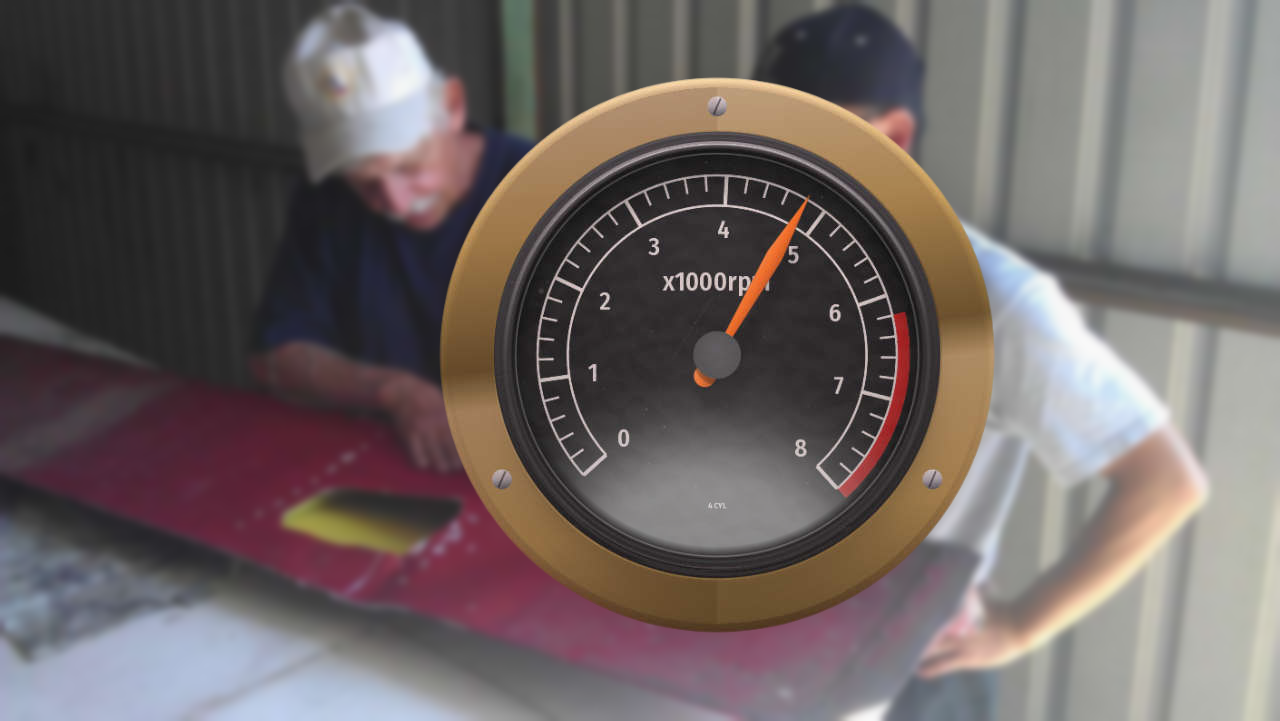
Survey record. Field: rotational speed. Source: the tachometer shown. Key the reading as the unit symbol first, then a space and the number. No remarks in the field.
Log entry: rpm 4800
